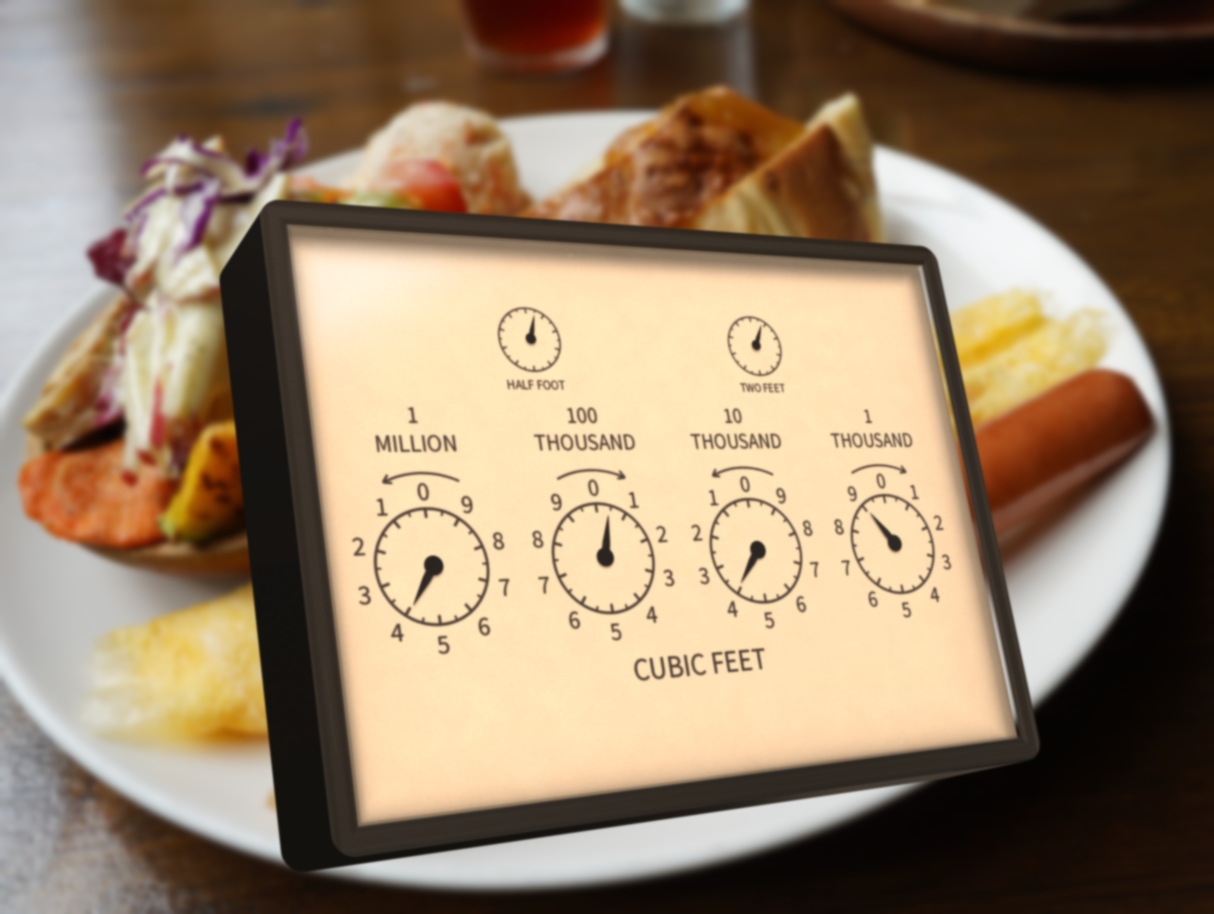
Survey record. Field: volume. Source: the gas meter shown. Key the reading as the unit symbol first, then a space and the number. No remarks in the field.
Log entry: ft³ 403900
